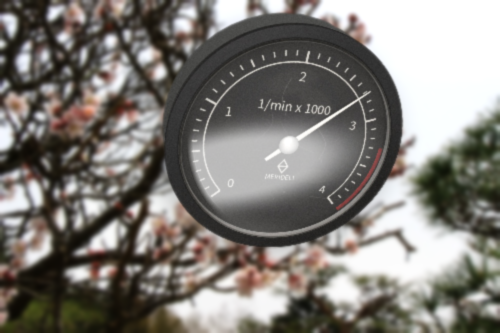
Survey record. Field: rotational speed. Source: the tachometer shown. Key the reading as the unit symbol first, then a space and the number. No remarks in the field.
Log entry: rpm 2700
